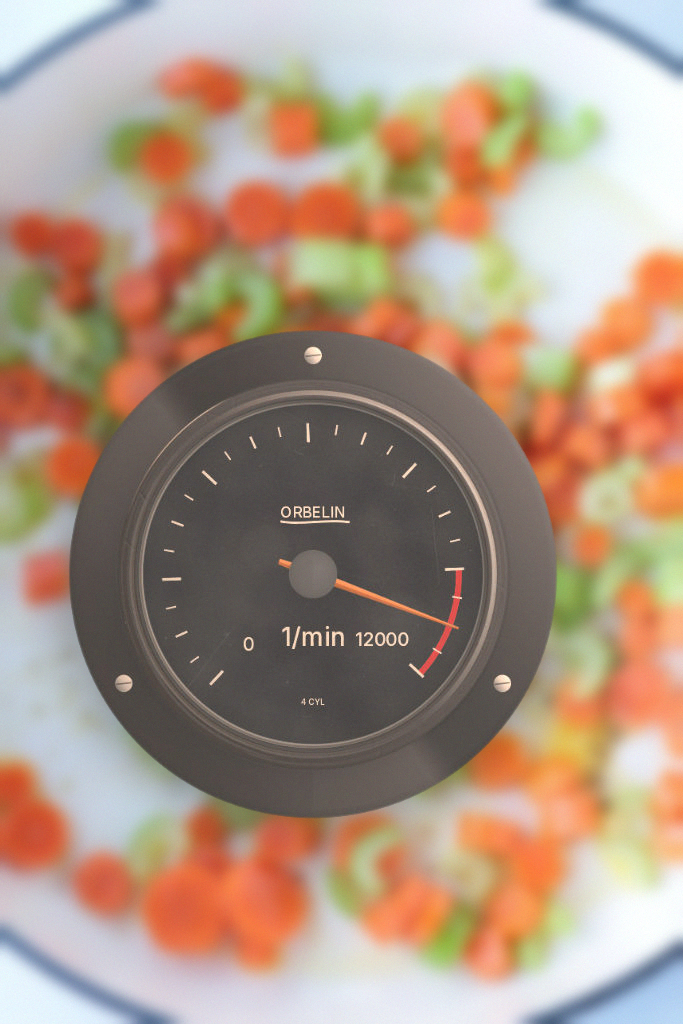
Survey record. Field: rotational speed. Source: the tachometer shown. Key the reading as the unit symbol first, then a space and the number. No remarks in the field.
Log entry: rpm 11000
